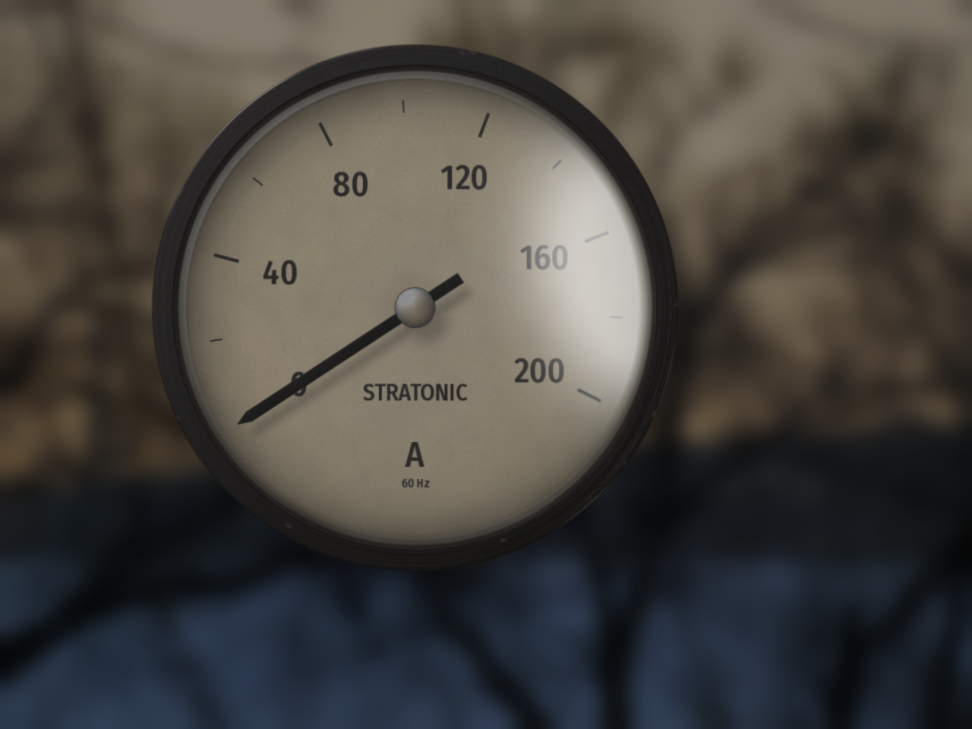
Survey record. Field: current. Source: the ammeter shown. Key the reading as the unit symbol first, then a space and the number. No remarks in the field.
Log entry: A 0
